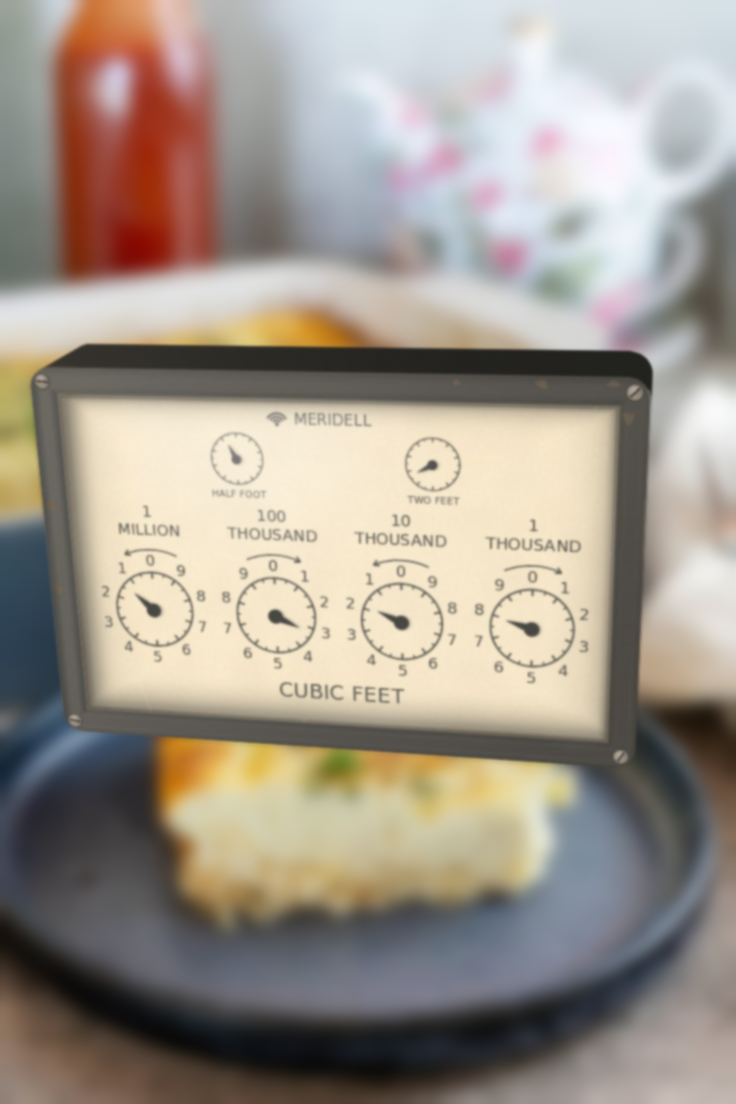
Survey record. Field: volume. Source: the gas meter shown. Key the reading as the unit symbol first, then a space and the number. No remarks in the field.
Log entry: ft³ 131800
